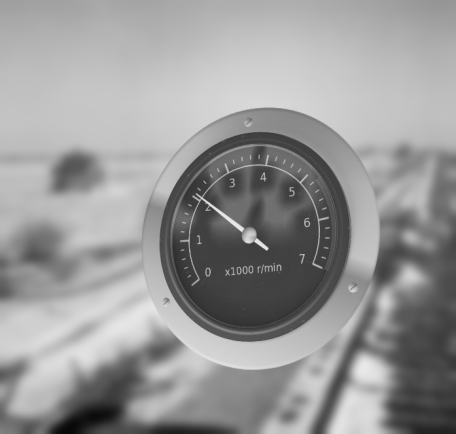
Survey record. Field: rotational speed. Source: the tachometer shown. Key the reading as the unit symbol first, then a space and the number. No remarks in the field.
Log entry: rpm 2100
